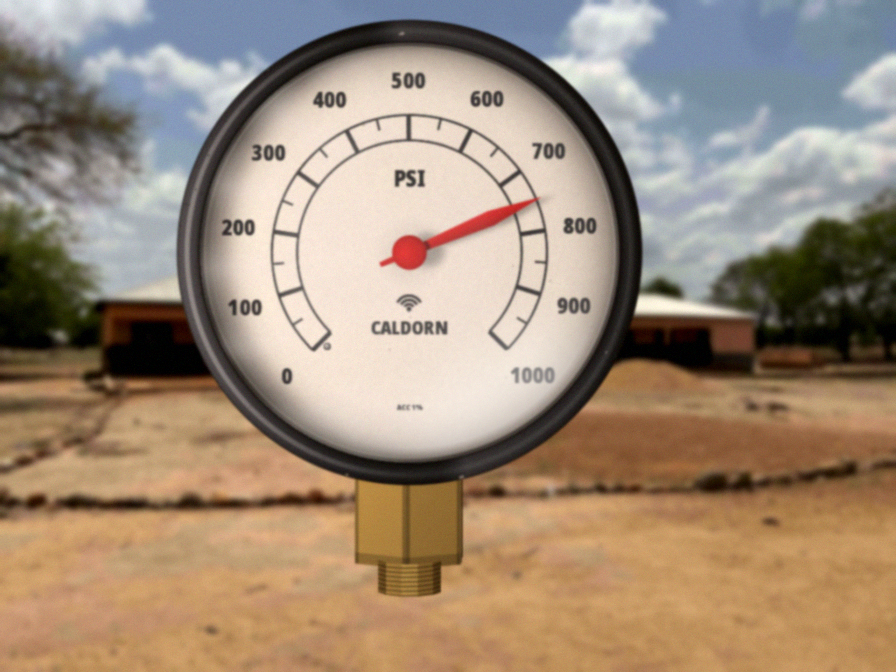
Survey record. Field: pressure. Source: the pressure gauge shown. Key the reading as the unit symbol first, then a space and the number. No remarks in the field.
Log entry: psi 750
